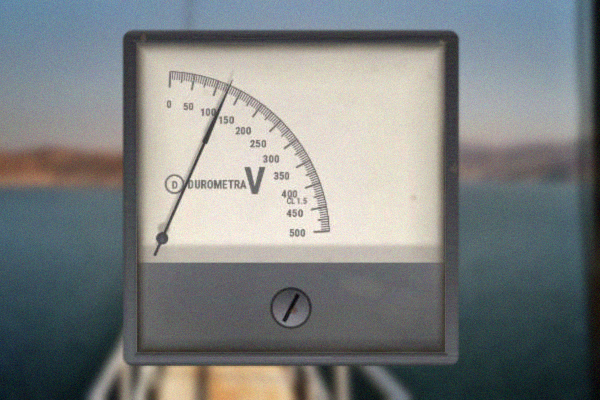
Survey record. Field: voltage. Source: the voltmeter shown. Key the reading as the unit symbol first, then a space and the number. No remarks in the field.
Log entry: V 125
